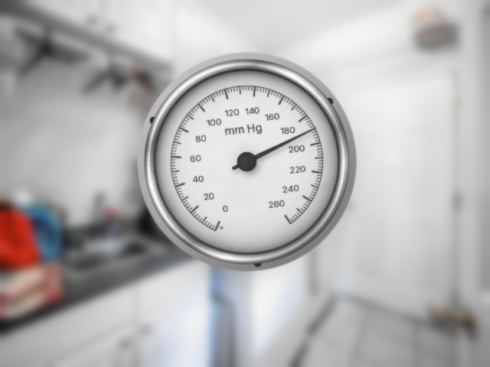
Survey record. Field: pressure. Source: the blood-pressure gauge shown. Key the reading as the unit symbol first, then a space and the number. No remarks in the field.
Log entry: mmHg 190
